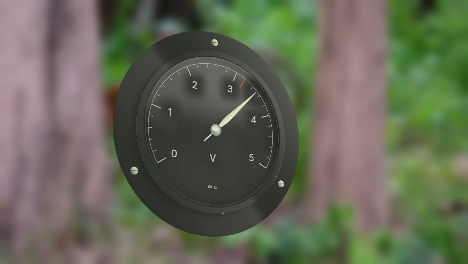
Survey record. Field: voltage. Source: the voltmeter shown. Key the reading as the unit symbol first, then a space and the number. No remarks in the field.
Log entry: V 3.5
